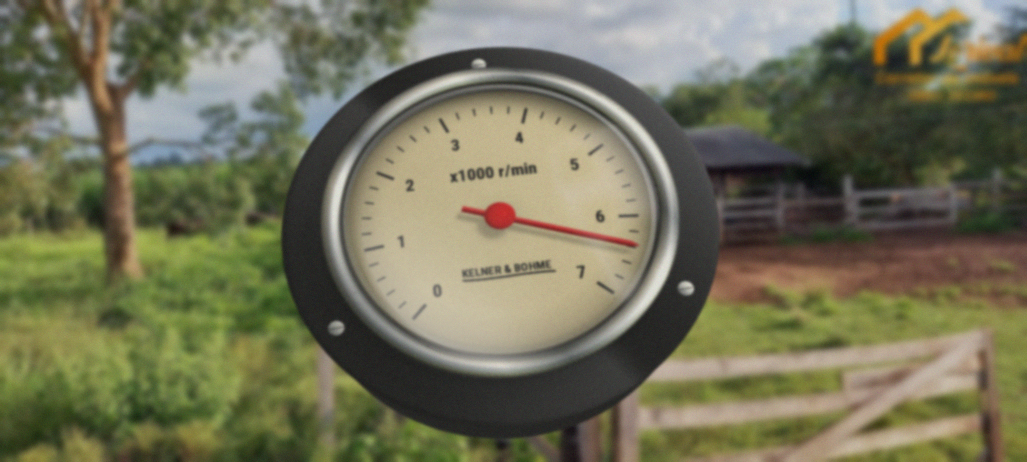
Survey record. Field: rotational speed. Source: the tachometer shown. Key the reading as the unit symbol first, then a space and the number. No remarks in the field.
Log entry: rpm 6400
